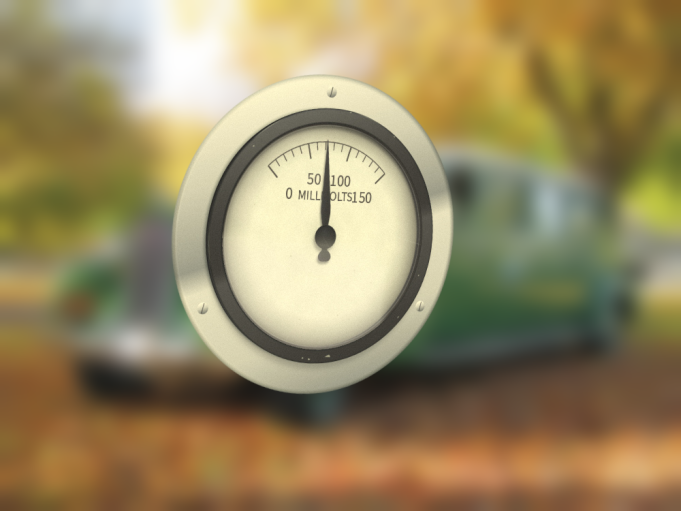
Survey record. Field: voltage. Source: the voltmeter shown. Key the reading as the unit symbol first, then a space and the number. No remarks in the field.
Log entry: mV 70
